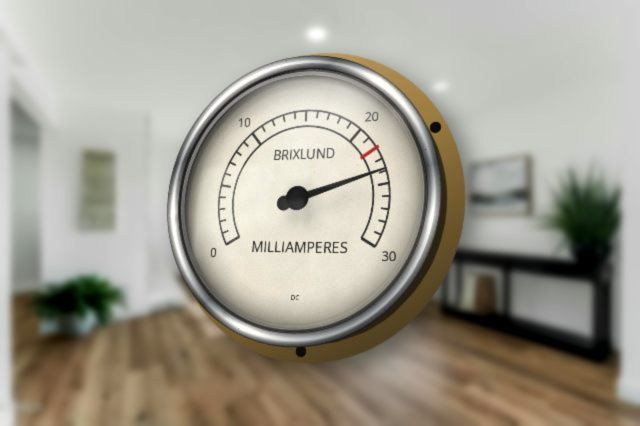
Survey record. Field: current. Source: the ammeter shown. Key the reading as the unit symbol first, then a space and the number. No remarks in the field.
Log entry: mA 24
